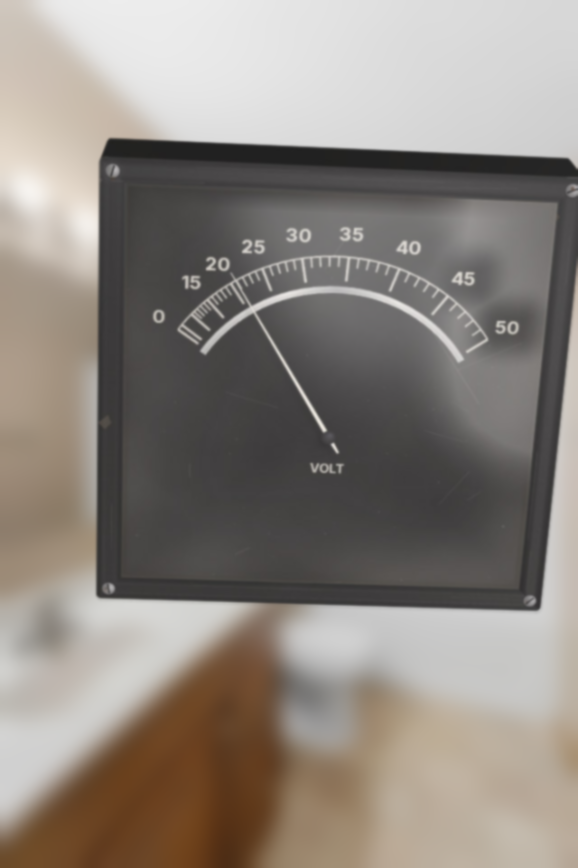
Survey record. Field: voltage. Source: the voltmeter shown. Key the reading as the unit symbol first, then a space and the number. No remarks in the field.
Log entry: V 21
